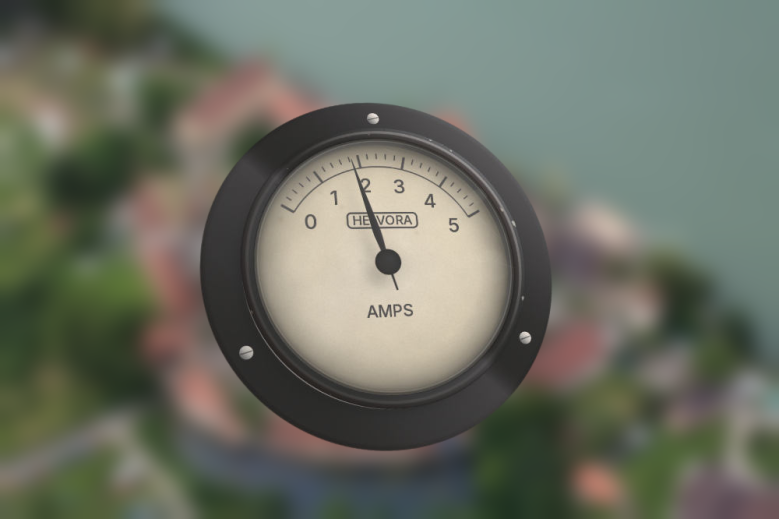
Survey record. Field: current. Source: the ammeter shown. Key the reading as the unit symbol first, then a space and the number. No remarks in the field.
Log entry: A 1.8
